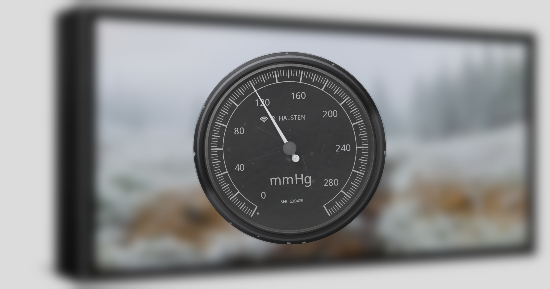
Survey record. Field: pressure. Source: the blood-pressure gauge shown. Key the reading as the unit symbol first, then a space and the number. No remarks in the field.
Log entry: mmHg 120
